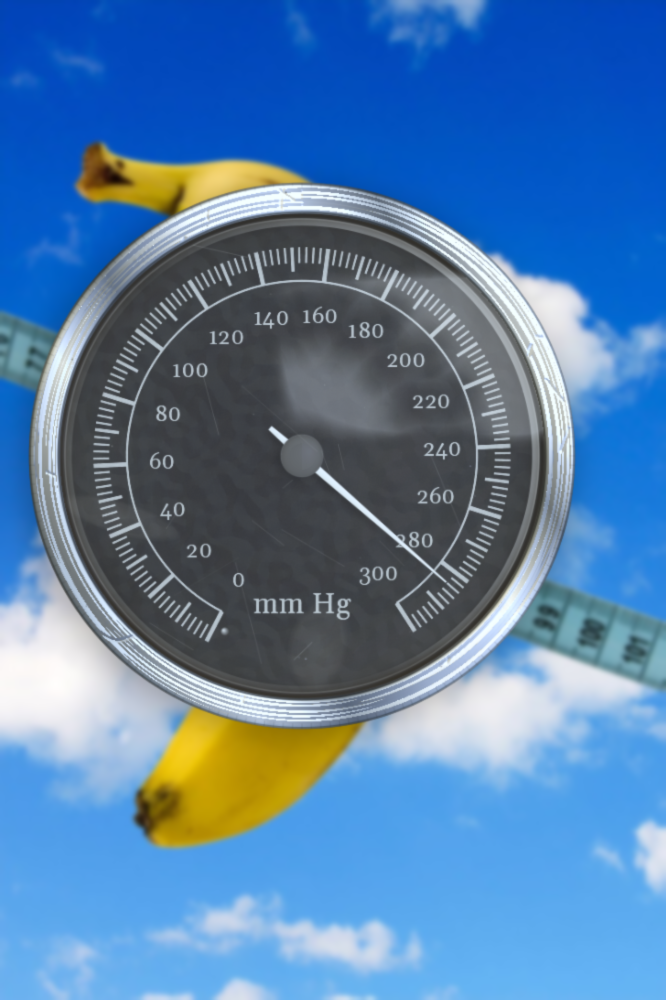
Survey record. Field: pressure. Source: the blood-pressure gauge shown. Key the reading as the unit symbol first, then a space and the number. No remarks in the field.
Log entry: mmHg 284
